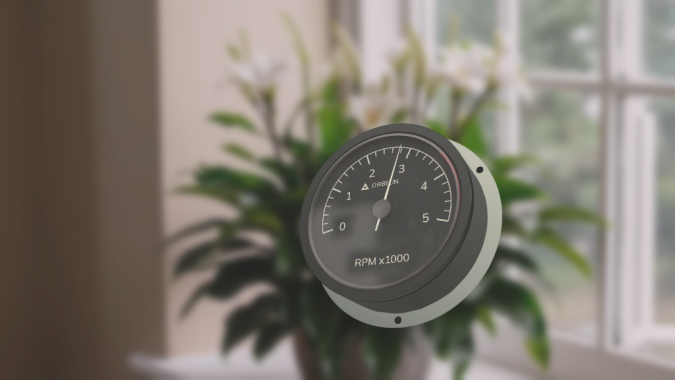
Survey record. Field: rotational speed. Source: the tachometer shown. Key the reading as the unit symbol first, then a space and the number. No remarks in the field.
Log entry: rpm 2800
